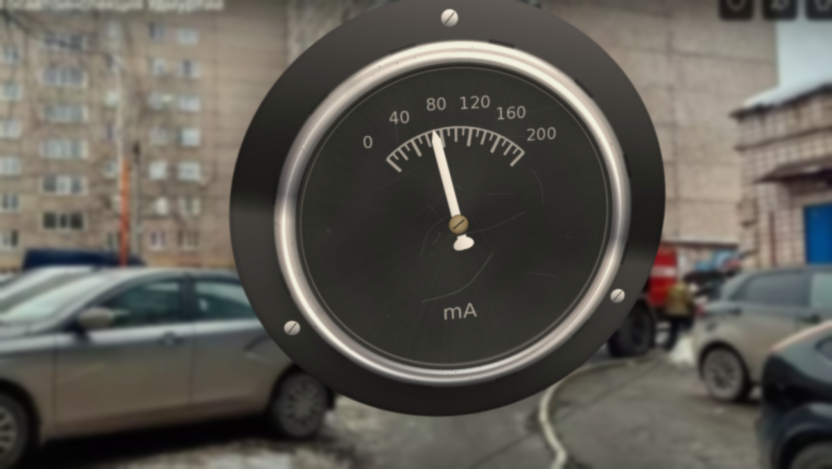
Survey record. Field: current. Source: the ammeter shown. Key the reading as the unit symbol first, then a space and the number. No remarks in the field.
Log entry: mA 70
